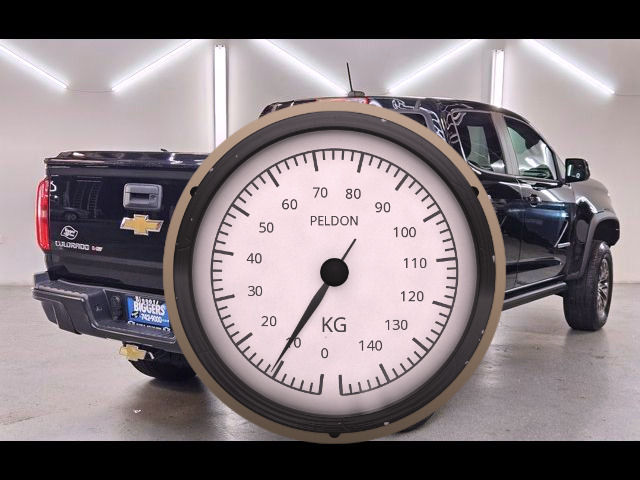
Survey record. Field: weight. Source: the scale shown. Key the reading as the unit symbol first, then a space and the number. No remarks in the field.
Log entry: kg 11
